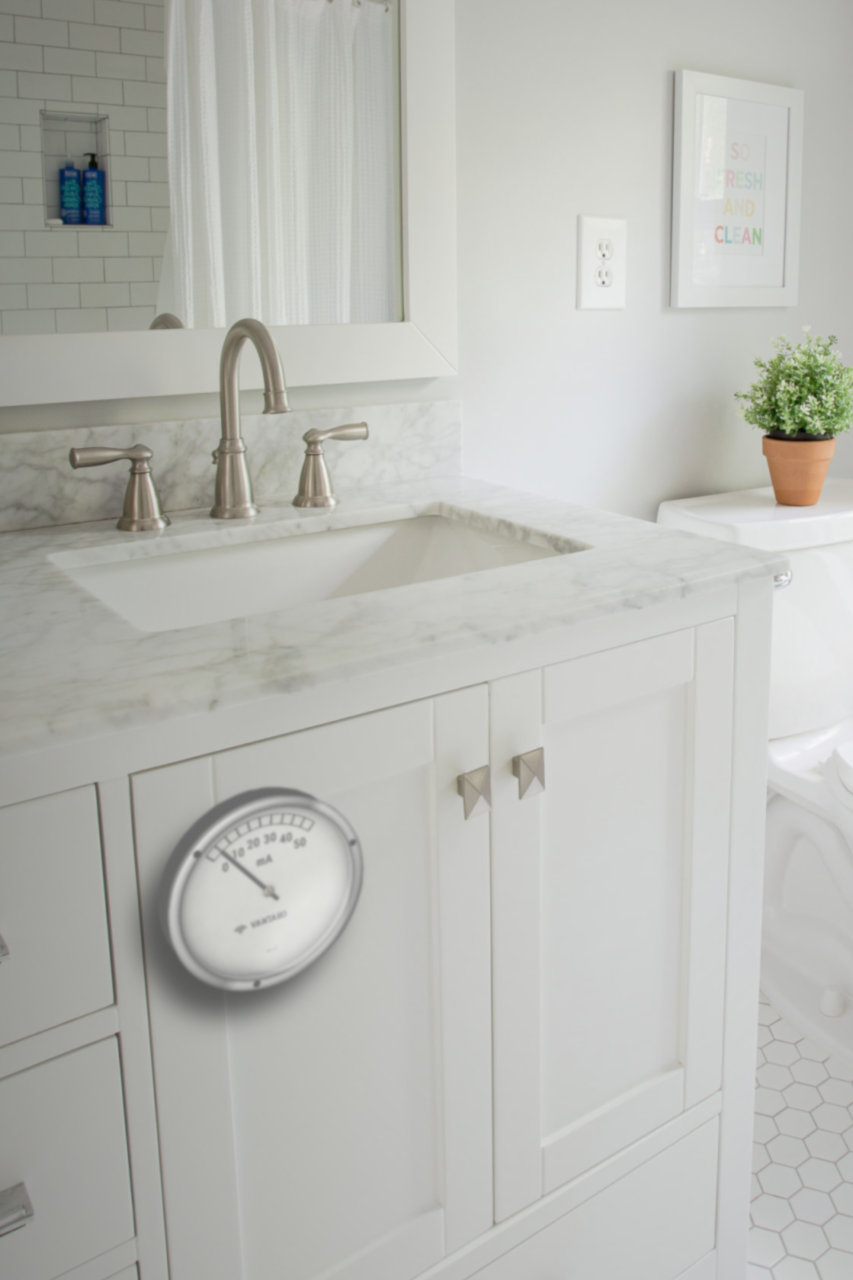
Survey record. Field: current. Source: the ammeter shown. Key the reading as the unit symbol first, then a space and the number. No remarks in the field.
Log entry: mA 5
